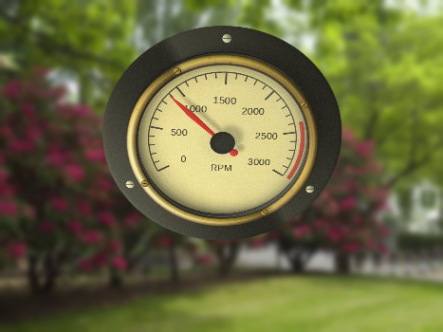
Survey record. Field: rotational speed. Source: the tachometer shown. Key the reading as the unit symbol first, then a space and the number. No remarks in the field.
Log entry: rpm 900
